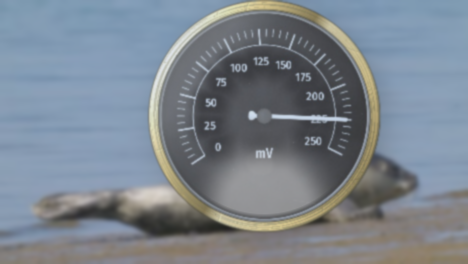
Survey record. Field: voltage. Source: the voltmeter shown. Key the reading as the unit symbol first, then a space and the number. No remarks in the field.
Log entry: mV 225
